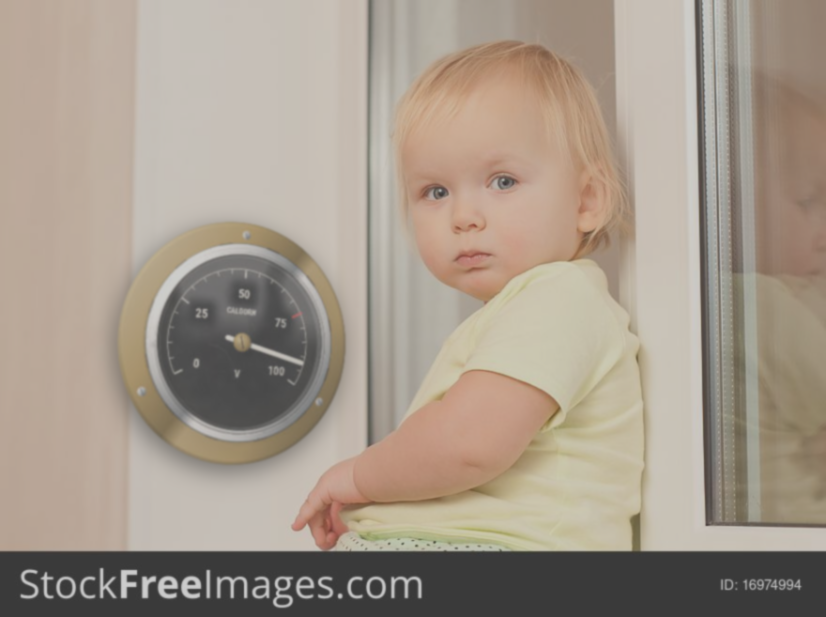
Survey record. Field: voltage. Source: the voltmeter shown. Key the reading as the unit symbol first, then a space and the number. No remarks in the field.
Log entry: V 92.5
